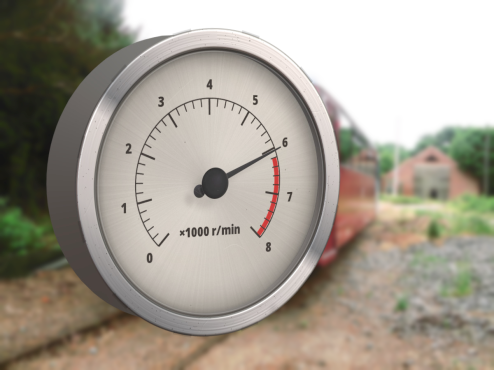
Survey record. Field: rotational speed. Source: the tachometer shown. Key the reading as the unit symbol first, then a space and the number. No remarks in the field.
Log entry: rpm 6000
